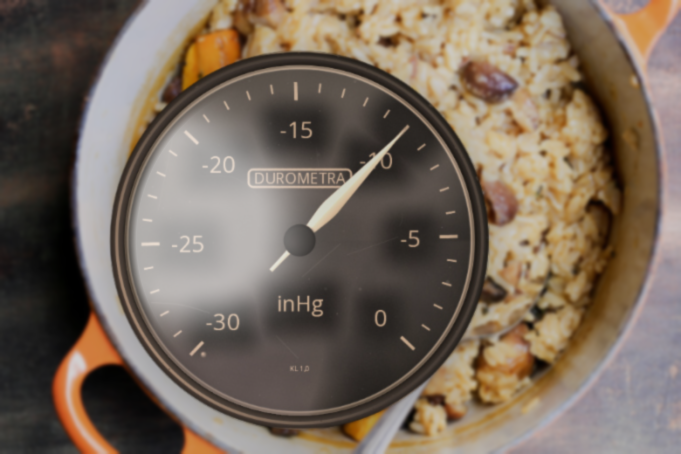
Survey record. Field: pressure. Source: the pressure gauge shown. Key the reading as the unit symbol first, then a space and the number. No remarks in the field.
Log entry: inHg -10
